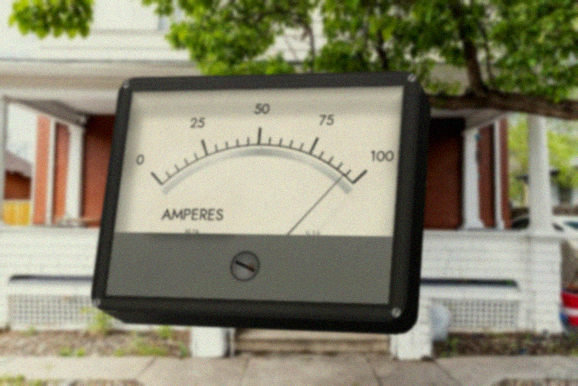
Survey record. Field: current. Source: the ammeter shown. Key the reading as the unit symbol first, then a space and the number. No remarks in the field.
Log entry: A 95
